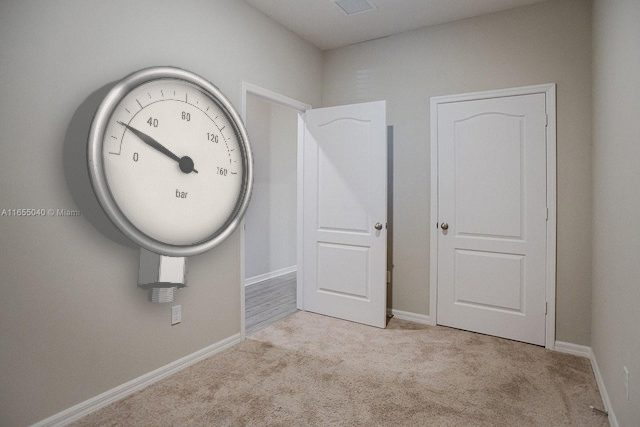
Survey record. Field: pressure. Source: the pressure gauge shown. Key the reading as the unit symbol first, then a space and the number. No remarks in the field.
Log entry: bar 20
